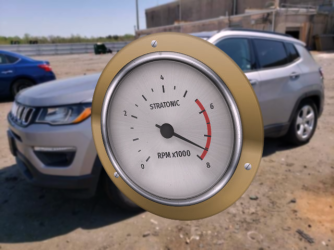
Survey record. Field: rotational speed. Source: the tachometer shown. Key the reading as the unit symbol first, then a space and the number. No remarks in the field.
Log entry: rpm 7500
